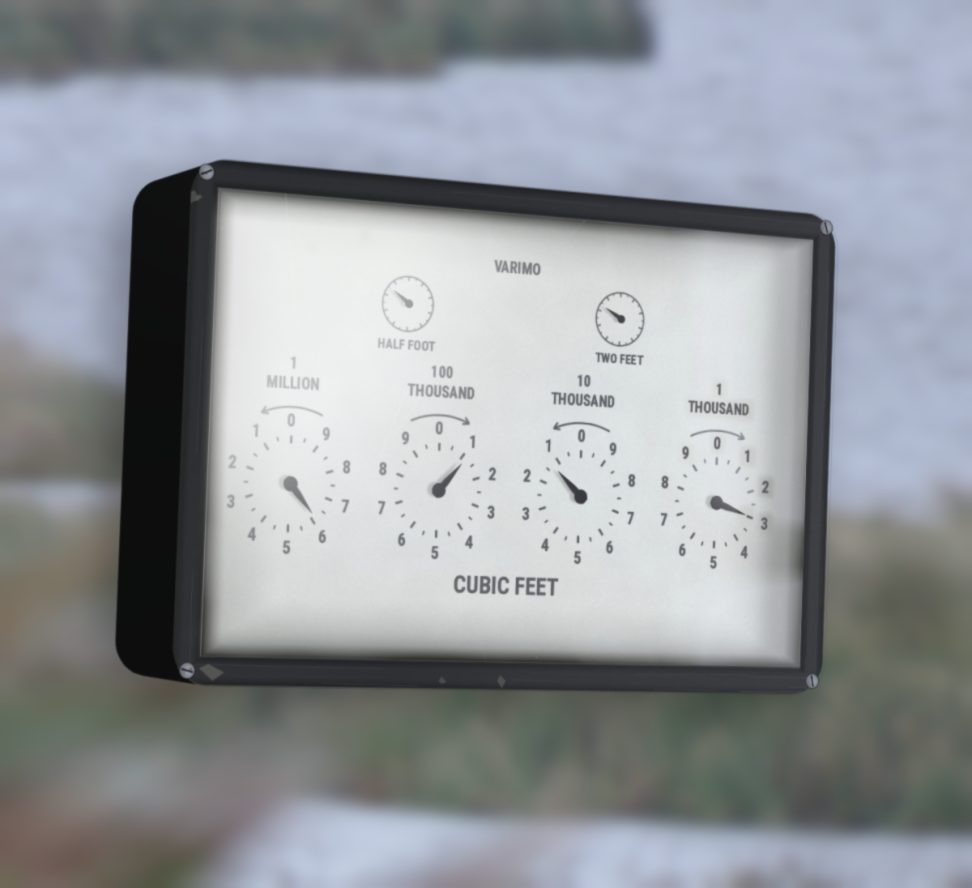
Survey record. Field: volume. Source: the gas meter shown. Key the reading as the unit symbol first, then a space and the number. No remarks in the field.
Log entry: ft³ 611300
